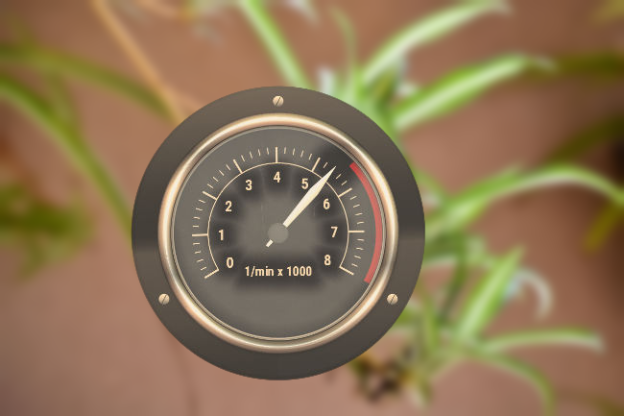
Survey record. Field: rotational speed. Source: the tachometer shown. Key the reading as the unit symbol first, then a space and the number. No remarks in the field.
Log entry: rpm 5400
